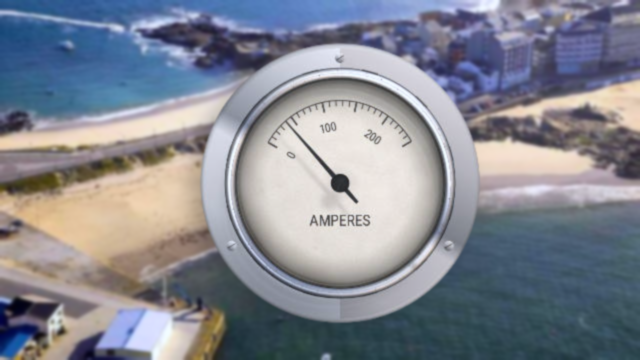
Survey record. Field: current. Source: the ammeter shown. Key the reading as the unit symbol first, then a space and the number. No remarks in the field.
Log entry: A 40
